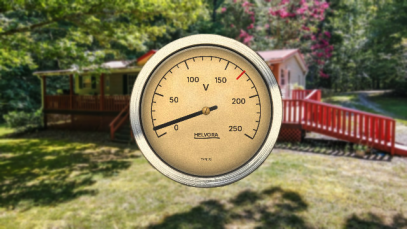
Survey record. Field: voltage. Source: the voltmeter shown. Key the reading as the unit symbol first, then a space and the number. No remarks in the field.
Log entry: V 10
